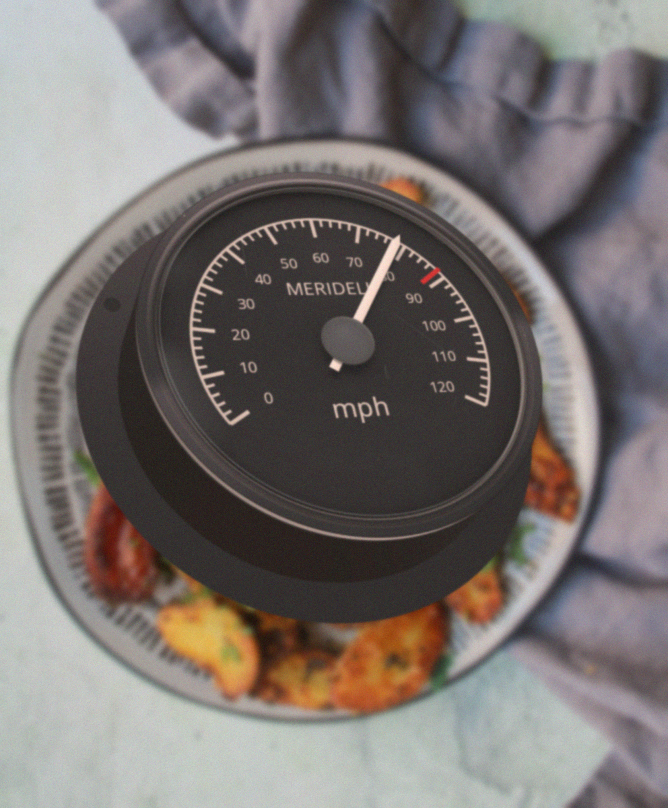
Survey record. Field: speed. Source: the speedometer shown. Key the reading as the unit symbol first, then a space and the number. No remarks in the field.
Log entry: mph 78
